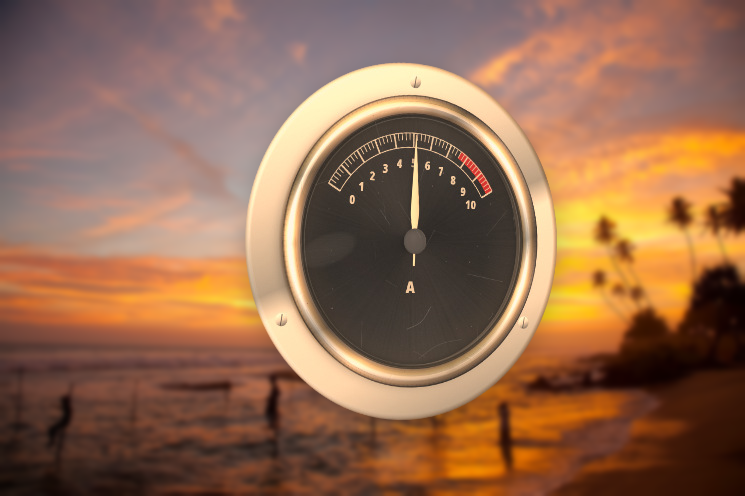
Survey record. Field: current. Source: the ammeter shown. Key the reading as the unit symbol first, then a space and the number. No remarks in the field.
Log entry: A 5
